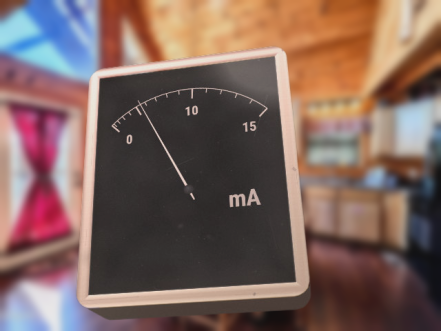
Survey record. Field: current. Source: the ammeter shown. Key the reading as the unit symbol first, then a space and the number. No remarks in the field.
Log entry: mA 5.5
